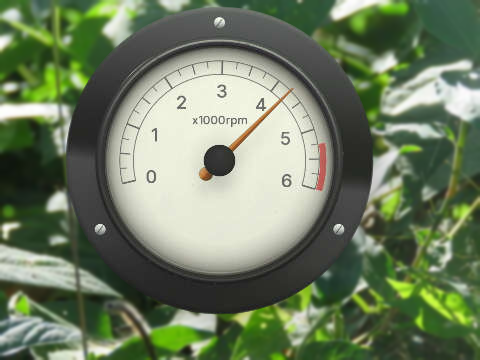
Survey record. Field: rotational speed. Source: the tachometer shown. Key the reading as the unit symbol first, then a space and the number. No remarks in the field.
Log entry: rpm 4250
